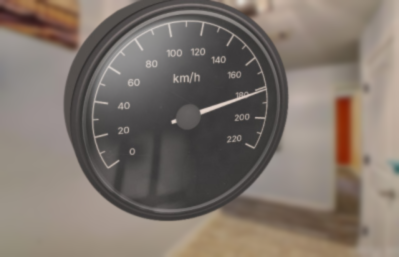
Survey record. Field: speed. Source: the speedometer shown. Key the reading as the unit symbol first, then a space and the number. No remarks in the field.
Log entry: km/h 180
